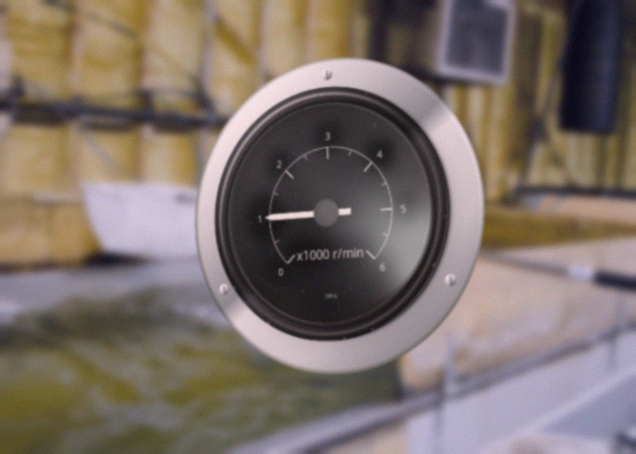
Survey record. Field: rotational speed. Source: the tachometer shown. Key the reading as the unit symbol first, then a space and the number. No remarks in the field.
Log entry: rpm 1000
